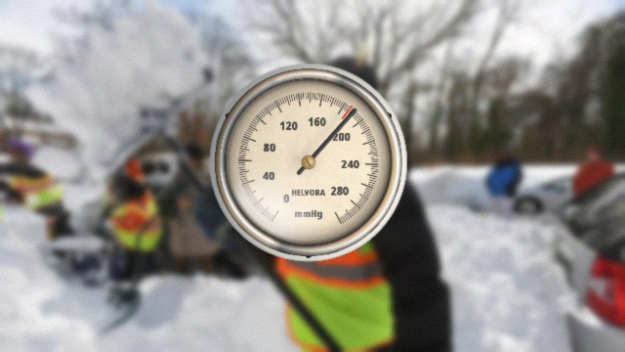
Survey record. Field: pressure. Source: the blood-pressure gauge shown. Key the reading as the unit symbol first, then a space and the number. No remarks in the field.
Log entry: mmHg 190
